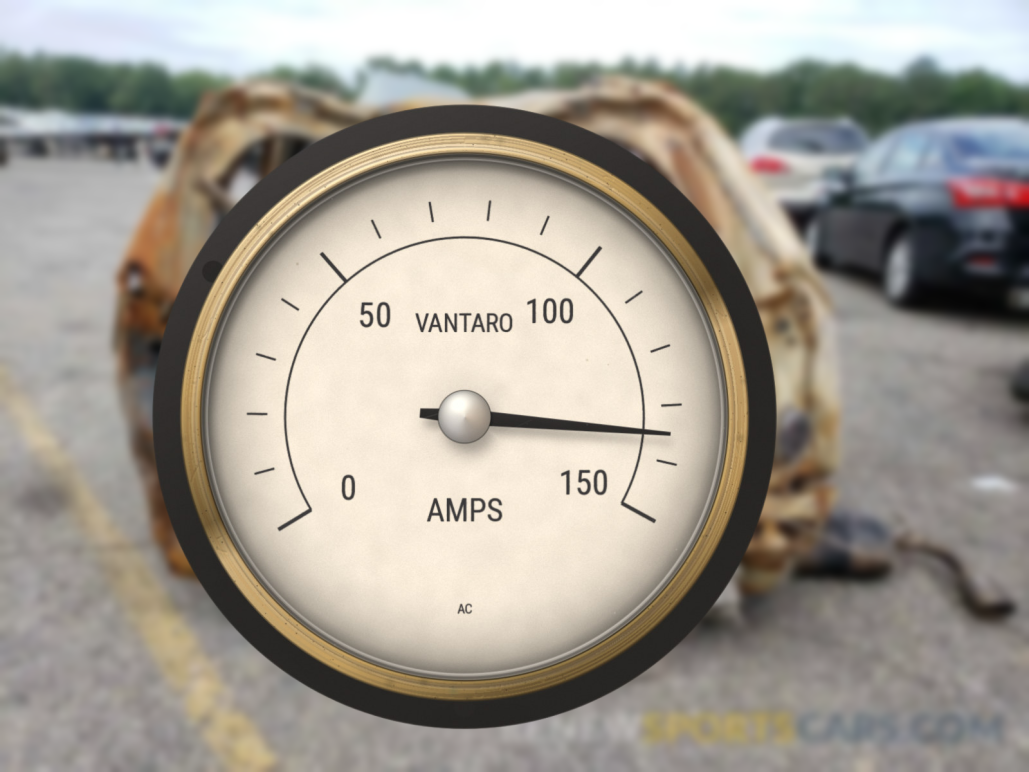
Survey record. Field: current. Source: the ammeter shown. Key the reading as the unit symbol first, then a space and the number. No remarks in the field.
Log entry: A 135
